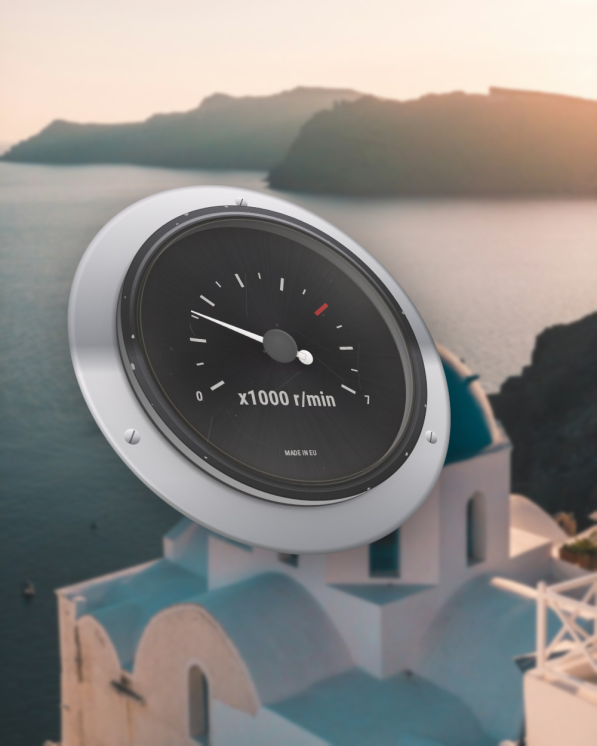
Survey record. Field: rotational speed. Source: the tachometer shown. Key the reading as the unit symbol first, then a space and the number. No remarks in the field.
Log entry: rpm 1500
